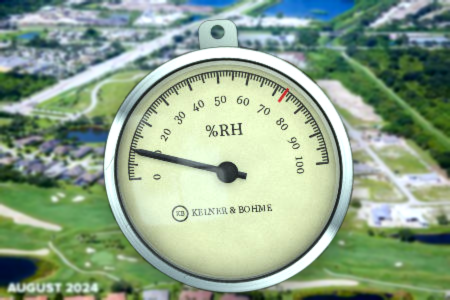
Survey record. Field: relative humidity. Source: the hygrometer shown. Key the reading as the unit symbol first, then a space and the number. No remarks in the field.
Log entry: % 10
